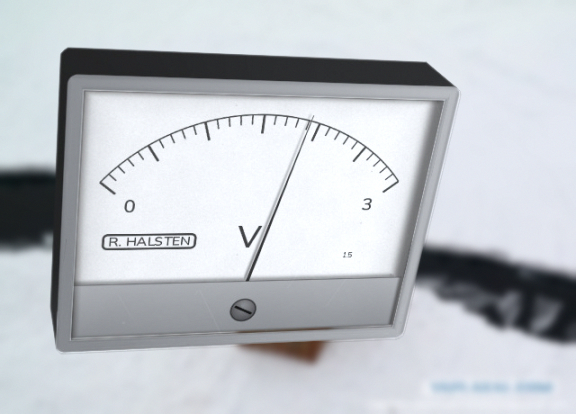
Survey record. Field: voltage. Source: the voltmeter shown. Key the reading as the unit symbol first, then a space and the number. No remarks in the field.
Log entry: V 1.9
